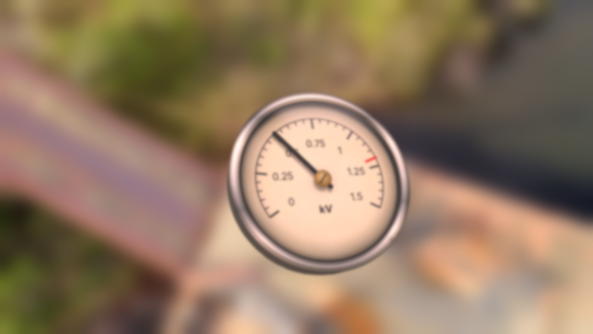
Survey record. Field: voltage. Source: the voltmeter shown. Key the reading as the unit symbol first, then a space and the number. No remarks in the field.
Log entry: kV 0.5
